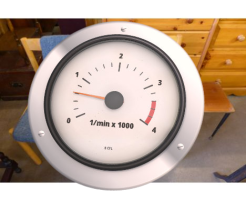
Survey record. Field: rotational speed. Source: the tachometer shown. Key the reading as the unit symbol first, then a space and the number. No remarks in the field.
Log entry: rpm 600
